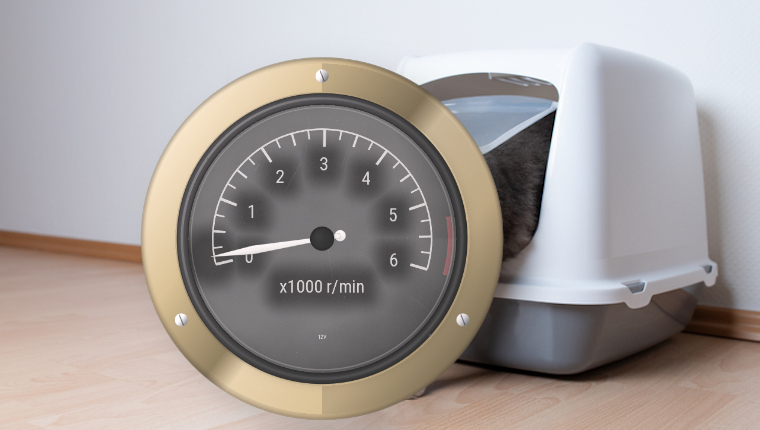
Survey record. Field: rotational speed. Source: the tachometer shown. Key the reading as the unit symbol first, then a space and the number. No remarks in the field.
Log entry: rpm 125
